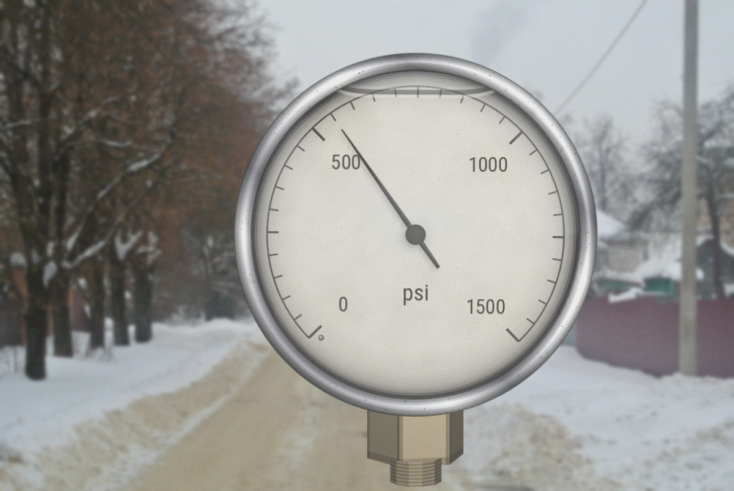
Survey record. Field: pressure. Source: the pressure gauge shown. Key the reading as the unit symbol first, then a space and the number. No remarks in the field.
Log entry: psi 550
